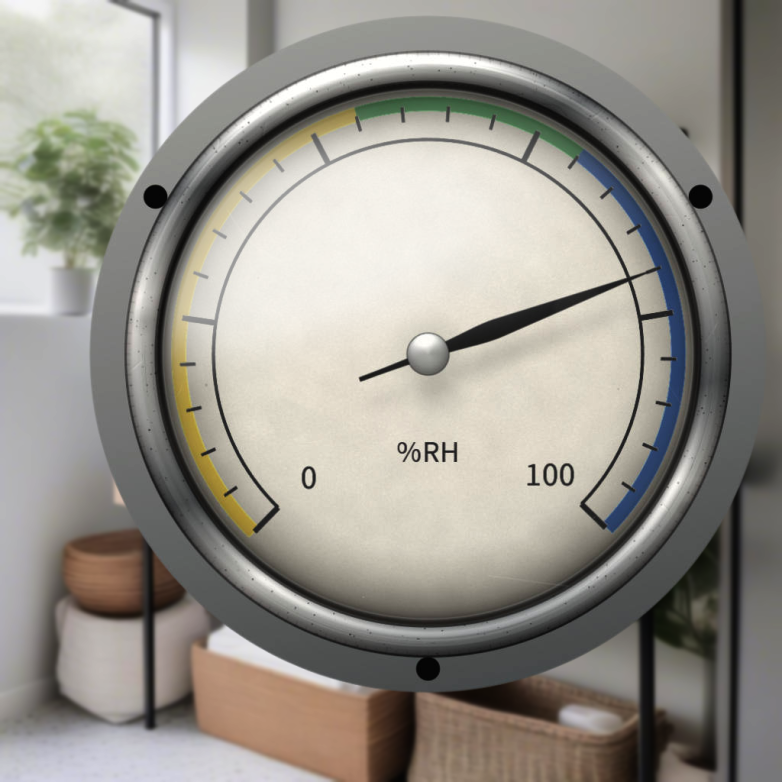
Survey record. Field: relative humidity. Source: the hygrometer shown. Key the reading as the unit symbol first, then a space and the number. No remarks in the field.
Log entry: % 76
